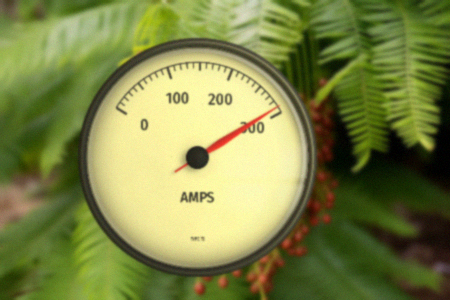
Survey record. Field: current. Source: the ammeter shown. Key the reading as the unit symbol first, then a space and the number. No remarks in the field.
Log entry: A 290
